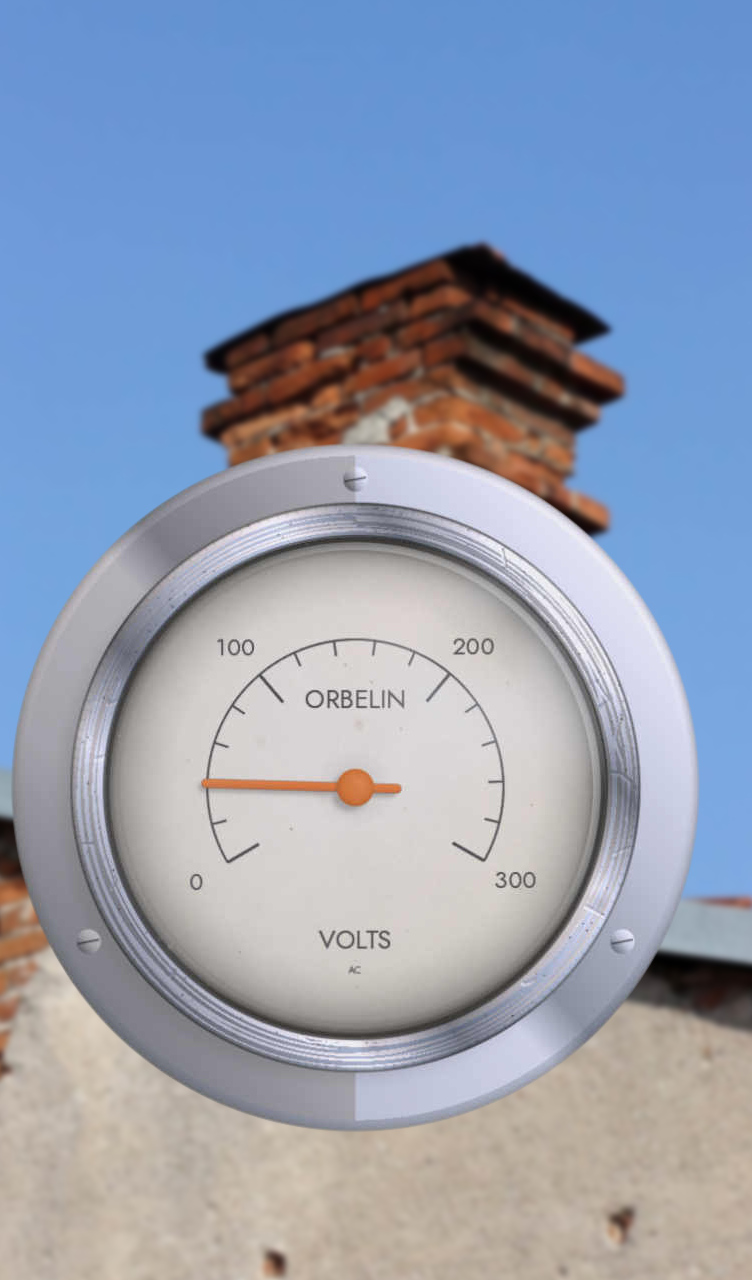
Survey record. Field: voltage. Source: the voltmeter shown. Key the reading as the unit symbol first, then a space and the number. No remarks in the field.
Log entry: V 40
